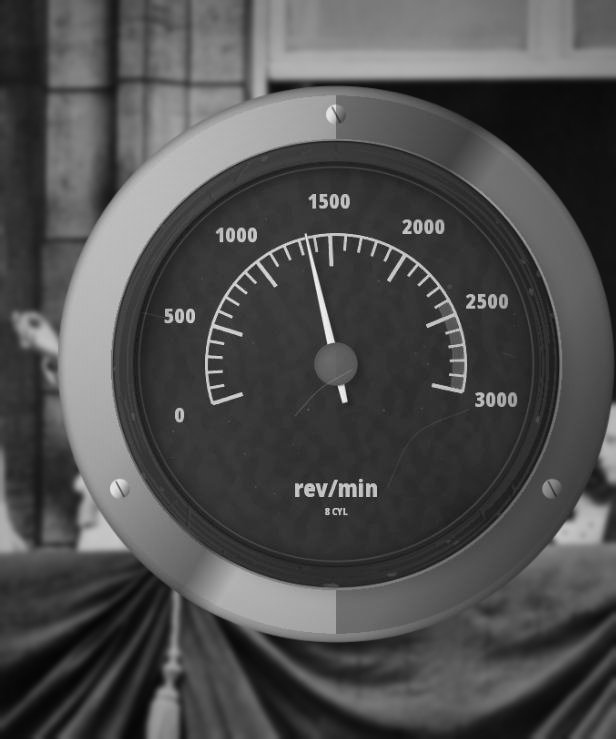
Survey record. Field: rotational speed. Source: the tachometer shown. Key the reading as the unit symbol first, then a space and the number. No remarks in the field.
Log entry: rpm 1350
